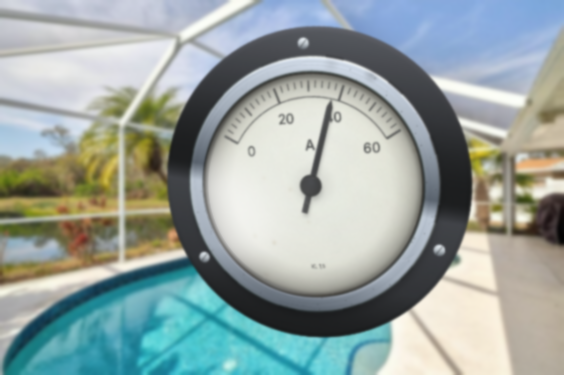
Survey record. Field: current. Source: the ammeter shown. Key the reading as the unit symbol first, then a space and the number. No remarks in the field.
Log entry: A 38
